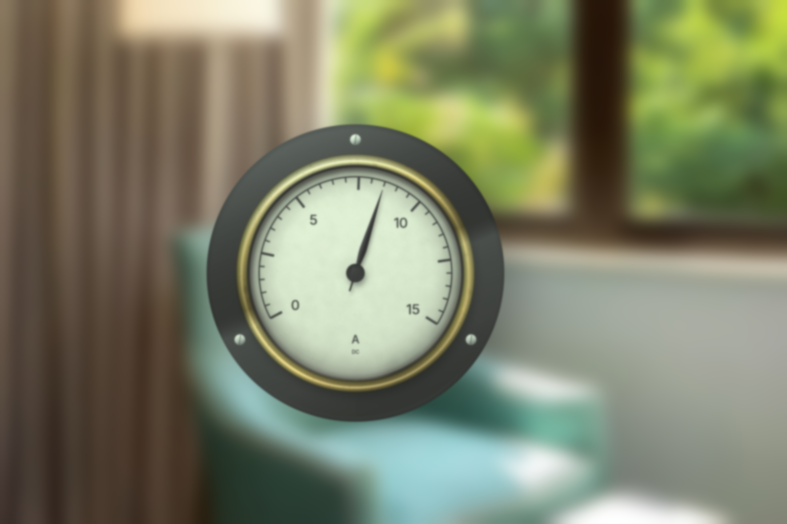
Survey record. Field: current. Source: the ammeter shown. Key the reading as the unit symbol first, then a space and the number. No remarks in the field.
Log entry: A 8.5
